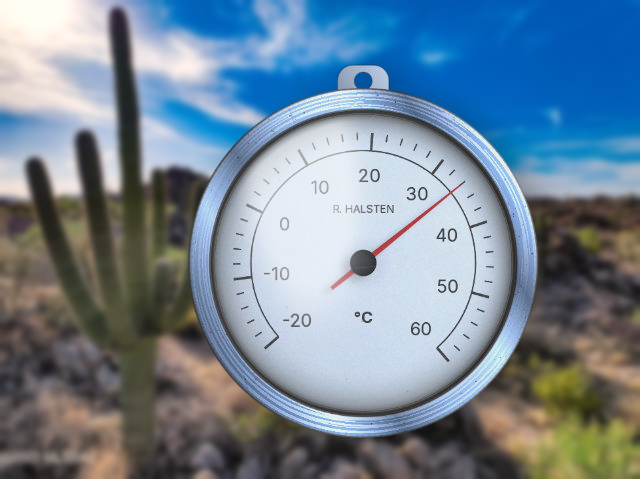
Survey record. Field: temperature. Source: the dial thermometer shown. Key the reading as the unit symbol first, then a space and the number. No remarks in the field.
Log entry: °C 34
